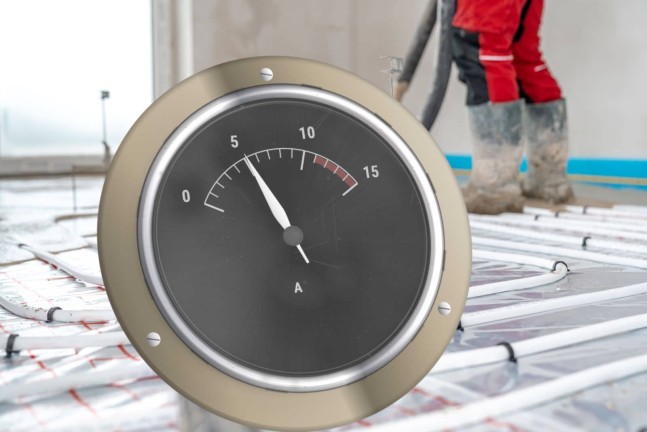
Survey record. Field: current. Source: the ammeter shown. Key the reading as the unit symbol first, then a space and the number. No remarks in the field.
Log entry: A 5
